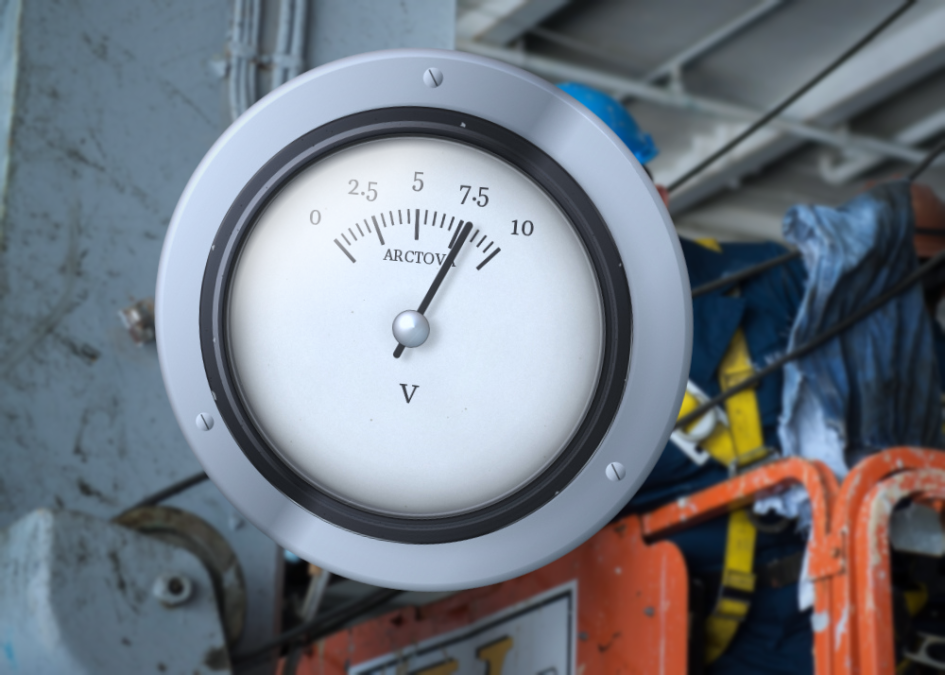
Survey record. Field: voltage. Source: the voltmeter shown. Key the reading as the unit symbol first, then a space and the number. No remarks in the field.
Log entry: V 8
